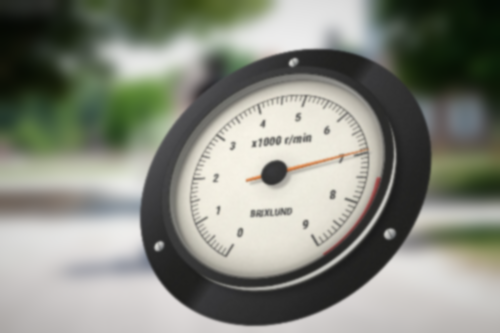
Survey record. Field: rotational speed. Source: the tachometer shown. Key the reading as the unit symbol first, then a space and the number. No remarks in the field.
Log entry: rpm 7000
